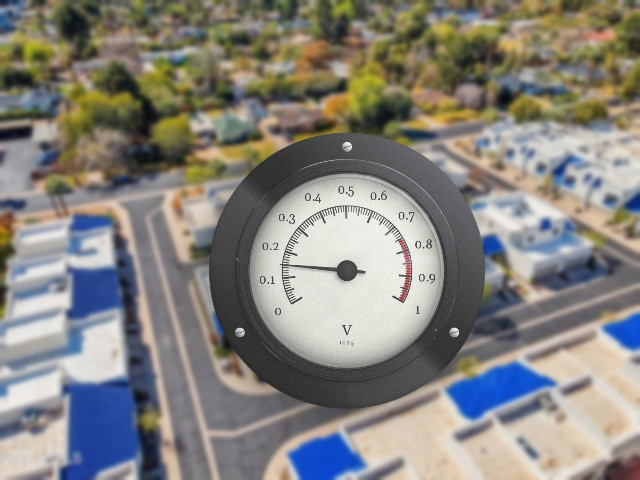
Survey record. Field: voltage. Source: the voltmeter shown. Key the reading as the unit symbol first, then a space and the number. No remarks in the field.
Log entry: V 0.15
